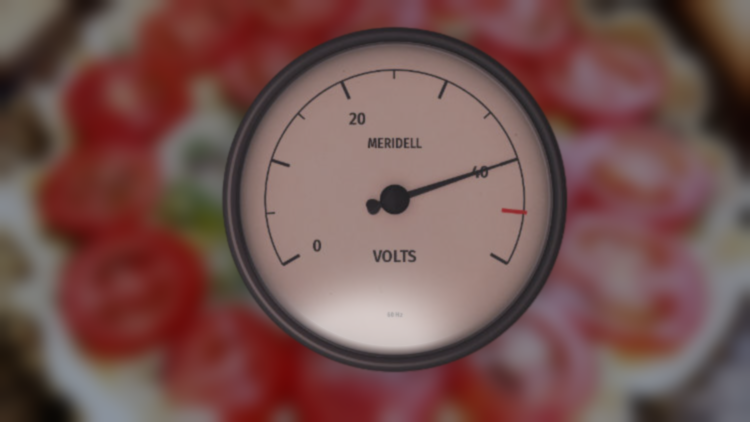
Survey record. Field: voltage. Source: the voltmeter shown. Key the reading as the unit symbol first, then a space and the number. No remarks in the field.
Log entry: V 40
